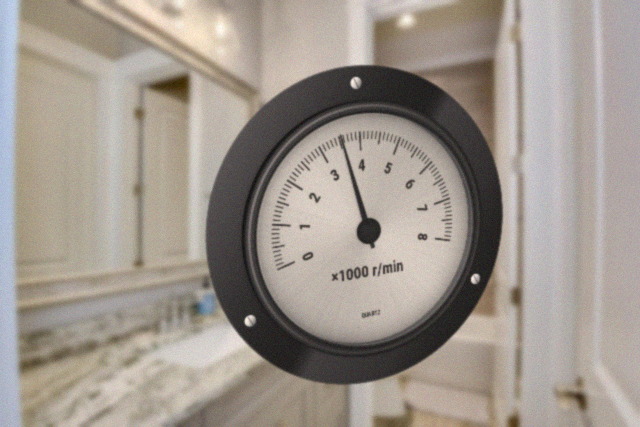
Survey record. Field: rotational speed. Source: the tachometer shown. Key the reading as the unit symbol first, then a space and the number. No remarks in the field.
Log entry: rpm 3500
